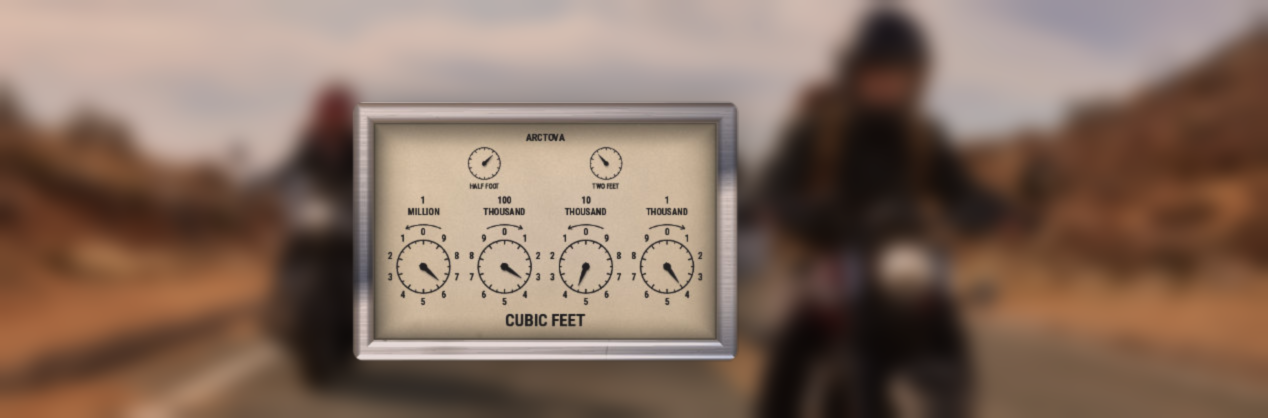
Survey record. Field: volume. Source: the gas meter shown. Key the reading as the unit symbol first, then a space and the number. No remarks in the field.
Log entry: ft³ 634400
